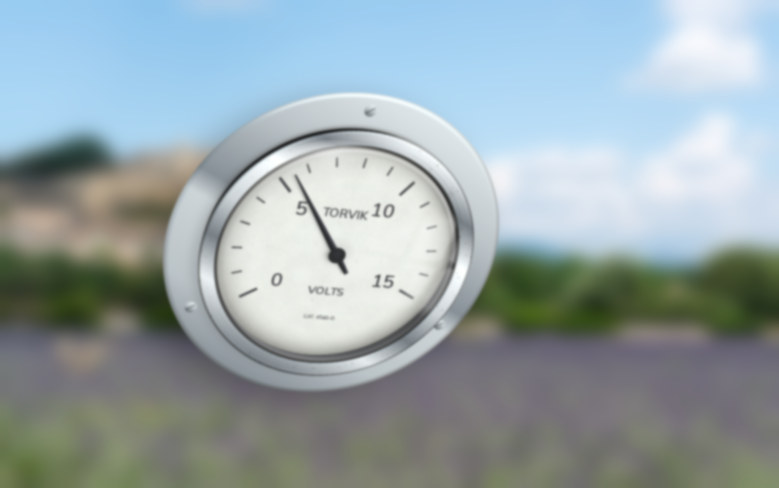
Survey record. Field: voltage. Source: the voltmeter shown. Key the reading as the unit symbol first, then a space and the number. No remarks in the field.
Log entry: V 5.5
